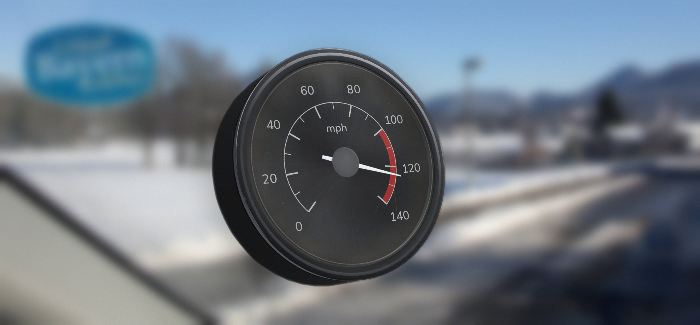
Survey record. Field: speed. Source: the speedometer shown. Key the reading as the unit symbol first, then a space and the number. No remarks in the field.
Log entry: mph 125
